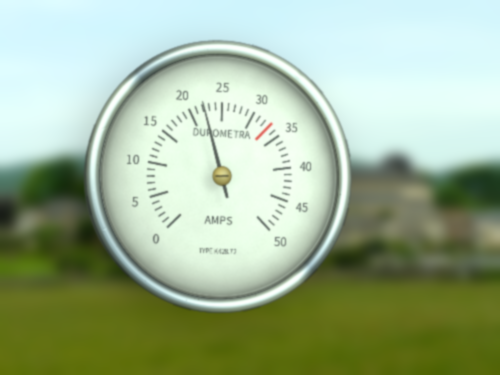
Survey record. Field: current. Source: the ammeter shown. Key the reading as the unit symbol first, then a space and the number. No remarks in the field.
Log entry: A 22
